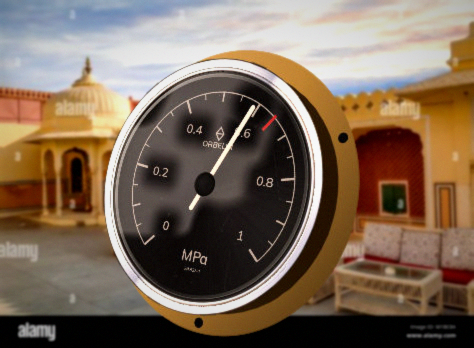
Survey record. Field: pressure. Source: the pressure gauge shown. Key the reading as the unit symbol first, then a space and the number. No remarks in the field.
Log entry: MPa 0.6
